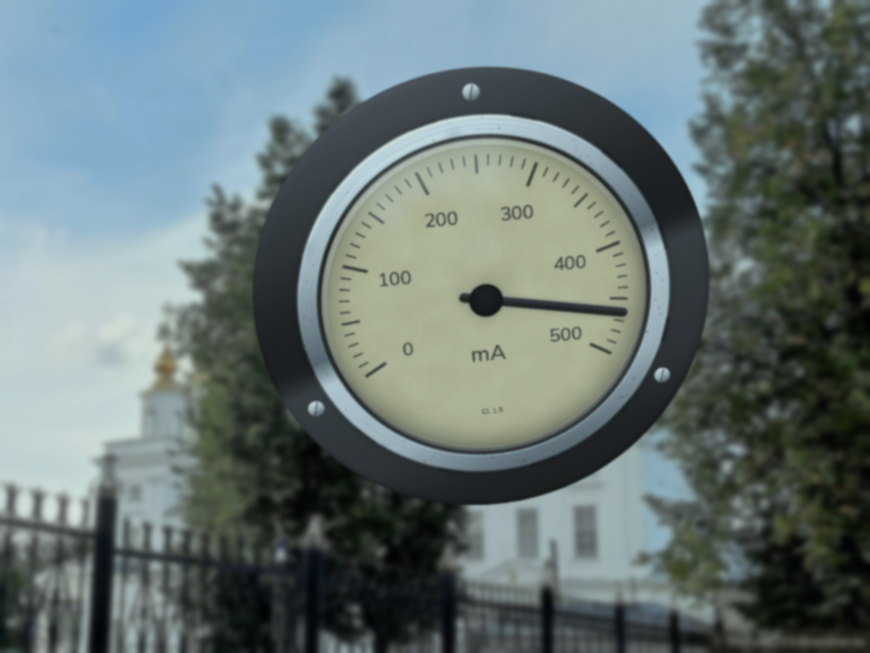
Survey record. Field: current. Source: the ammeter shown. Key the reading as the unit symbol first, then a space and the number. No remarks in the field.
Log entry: mA 460
